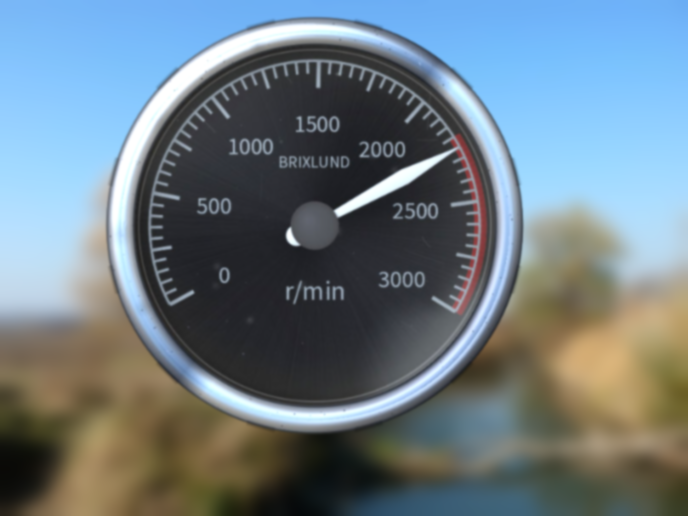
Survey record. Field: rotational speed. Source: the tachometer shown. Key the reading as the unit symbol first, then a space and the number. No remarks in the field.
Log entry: rpm 2250
